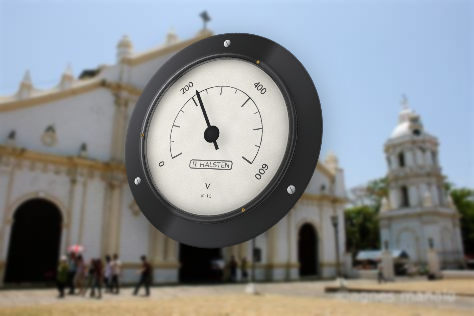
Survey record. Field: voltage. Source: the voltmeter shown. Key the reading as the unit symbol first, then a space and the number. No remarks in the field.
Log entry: V 225
